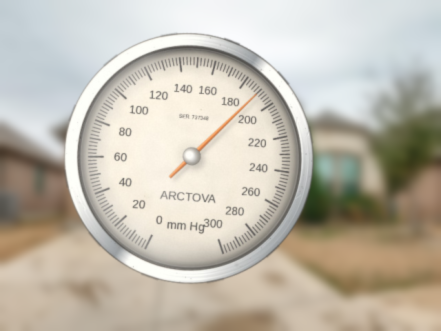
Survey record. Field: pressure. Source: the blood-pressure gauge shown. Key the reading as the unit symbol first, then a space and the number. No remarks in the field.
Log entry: mmHg 190
